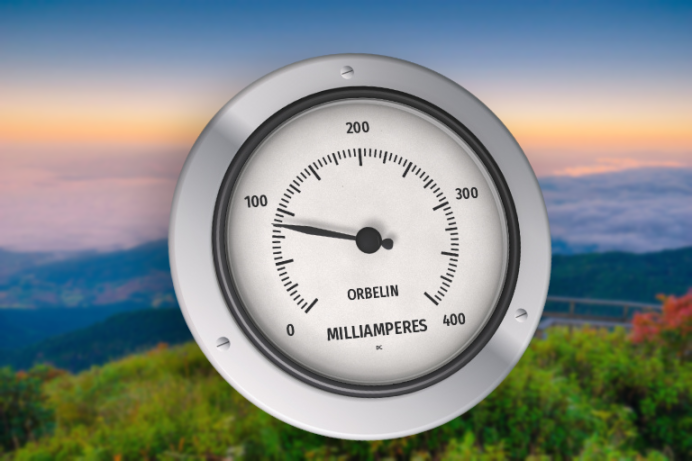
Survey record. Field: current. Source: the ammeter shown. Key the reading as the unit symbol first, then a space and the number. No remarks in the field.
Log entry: mA 85
